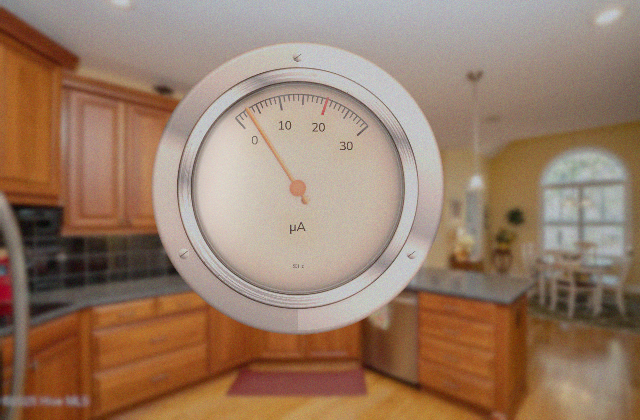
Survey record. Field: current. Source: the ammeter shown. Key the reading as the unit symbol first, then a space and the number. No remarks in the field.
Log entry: µA 3
